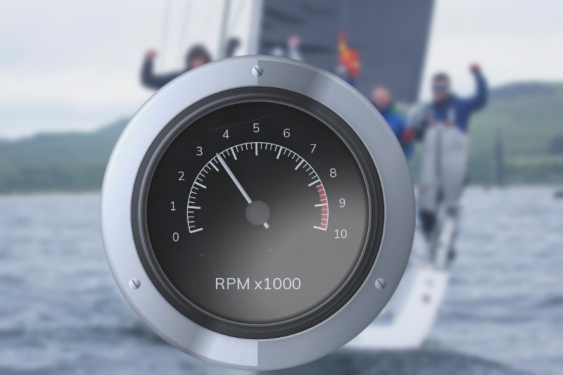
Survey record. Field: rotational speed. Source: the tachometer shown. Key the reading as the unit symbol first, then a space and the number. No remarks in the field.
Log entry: rpm 3400
